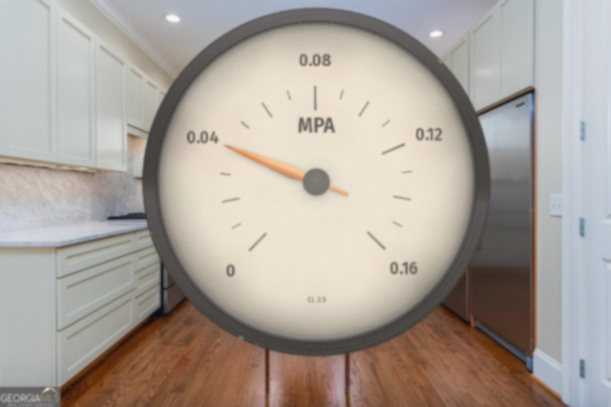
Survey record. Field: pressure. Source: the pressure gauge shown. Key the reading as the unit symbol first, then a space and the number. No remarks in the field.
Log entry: MPa 0.04
